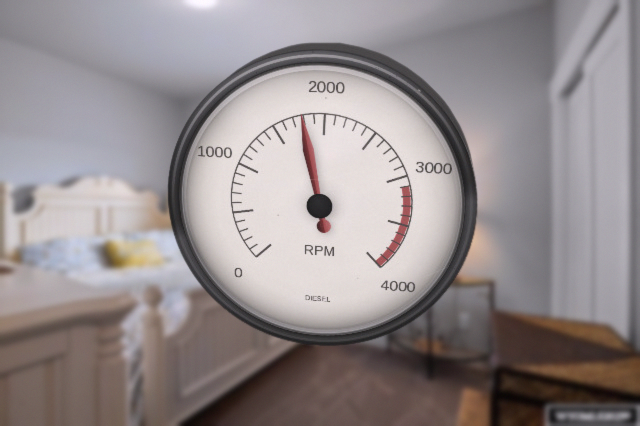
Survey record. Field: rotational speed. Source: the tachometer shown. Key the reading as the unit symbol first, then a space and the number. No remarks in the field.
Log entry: rpm 1800
